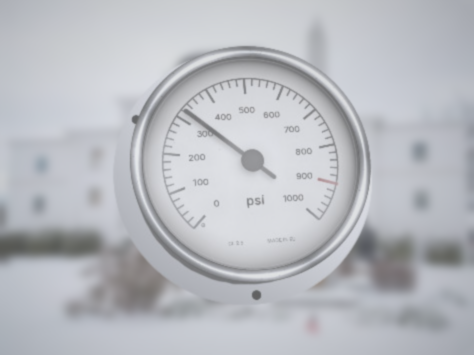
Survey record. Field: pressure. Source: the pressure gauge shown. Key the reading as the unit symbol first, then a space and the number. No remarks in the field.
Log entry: psi 320
